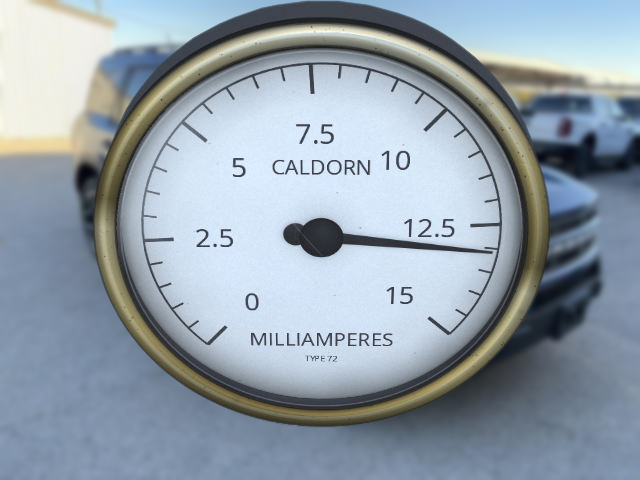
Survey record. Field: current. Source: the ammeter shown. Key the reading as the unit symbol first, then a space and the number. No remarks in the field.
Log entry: mA 13
